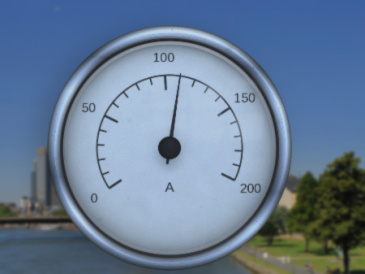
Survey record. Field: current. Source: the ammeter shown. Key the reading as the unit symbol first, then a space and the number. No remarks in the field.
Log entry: A 110
